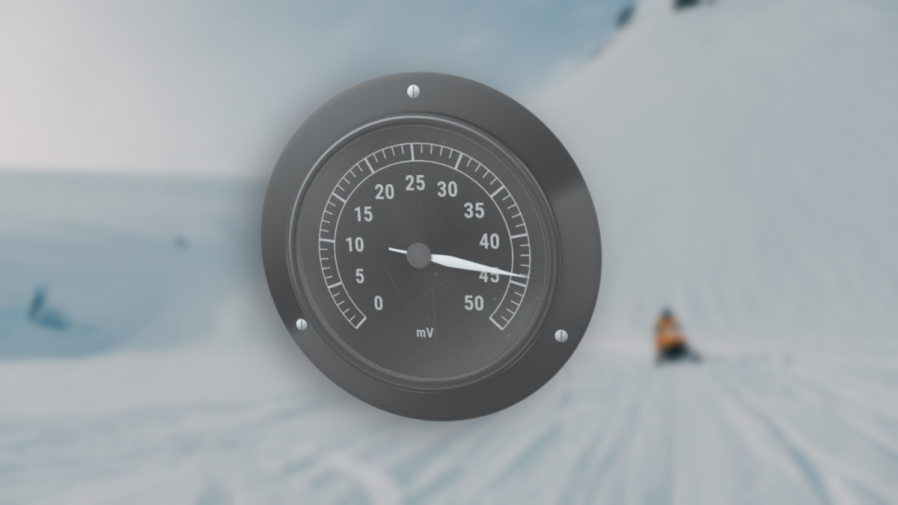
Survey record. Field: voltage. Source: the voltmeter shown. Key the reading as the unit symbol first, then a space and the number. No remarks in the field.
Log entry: mV 44
